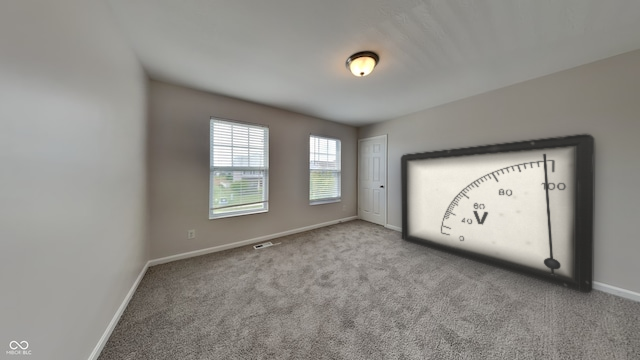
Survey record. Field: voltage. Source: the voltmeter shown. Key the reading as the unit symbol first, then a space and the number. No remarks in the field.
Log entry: V 98
